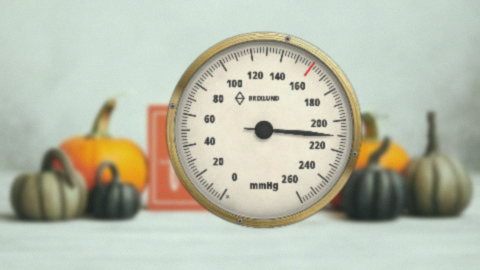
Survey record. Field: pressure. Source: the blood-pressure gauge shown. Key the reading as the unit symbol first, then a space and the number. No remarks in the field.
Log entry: mmHg 210
